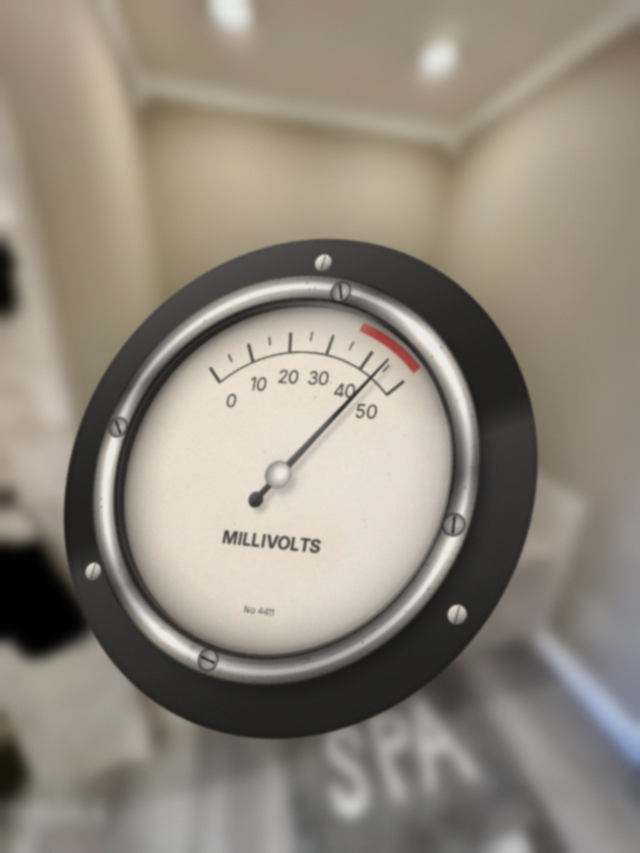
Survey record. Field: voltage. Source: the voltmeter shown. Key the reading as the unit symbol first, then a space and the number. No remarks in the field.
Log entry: mV 45
